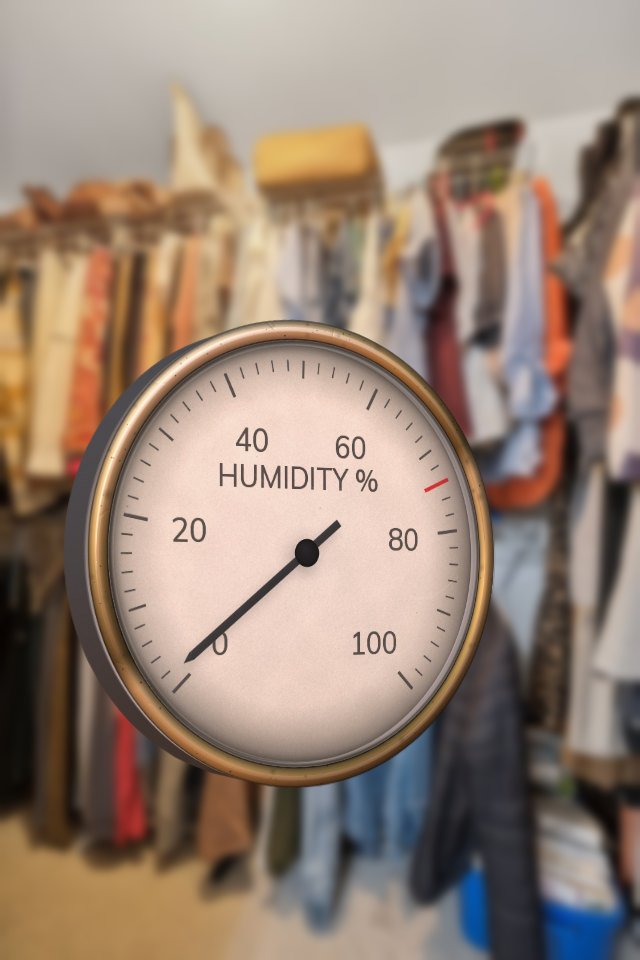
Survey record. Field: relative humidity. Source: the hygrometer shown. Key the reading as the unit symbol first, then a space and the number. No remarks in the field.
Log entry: % 2
